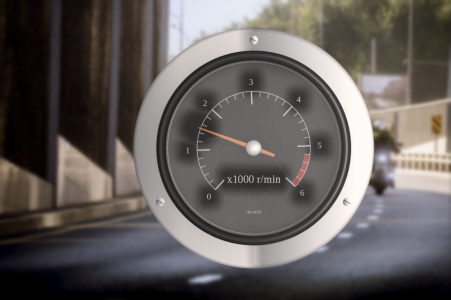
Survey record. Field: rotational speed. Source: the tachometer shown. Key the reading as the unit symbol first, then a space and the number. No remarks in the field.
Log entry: rpm 1500
